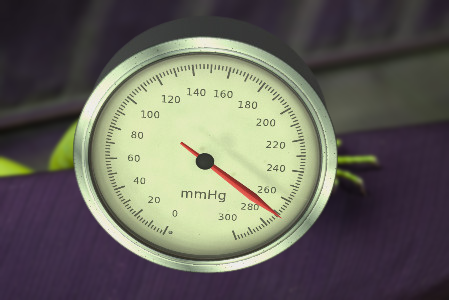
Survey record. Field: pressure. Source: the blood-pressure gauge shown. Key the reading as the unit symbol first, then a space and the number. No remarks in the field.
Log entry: mmHg 270
